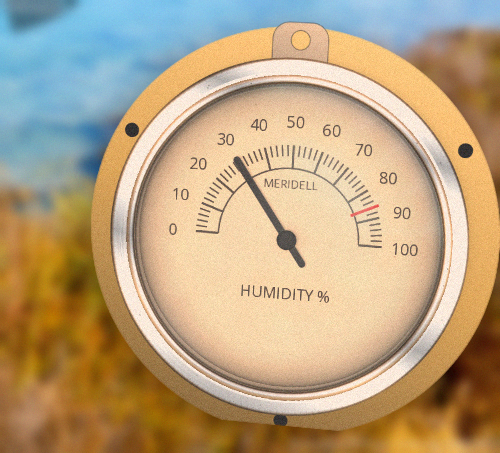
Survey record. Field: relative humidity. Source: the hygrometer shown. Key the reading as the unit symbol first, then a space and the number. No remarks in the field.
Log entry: % 30
